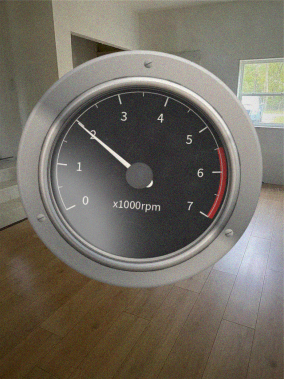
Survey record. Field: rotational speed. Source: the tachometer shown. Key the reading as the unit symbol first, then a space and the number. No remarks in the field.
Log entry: rpm 2000
